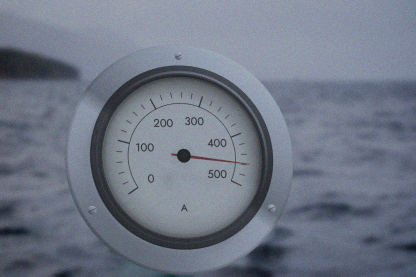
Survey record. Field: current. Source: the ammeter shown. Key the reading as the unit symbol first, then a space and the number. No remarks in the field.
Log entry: A 460
